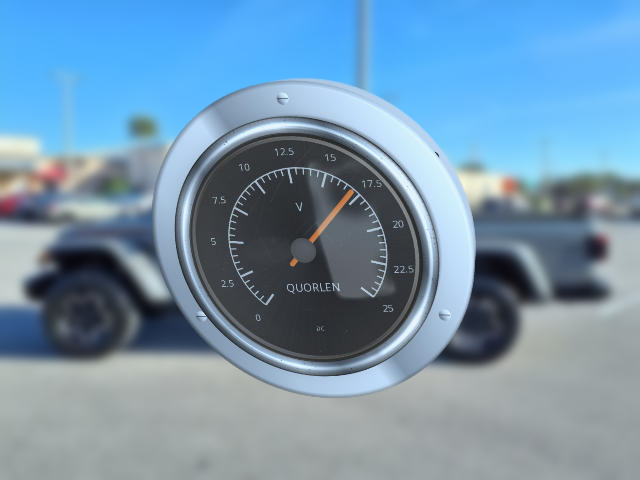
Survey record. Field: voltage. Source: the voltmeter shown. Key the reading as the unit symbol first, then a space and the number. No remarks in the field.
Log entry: V 17
